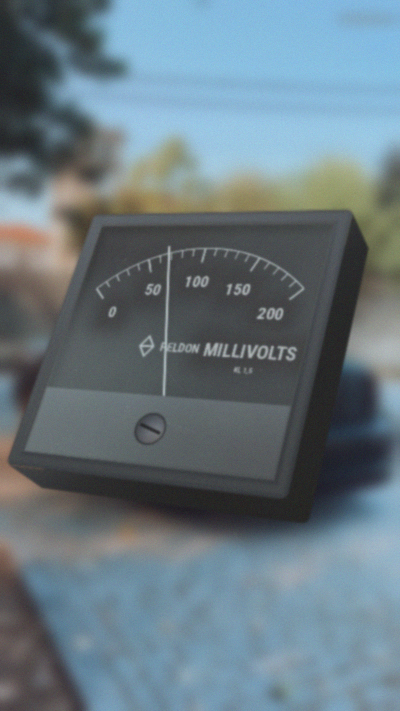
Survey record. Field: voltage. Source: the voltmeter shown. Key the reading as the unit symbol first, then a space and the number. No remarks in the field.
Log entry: mV 70
